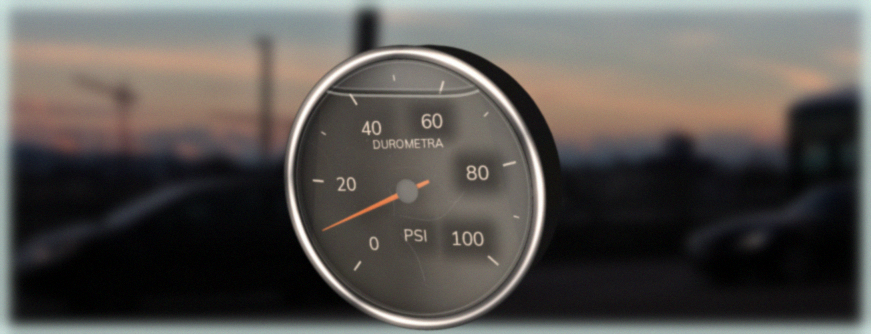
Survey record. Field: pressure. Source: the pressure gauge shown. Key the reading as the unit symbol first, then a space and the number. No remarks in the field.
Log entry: psi 10
